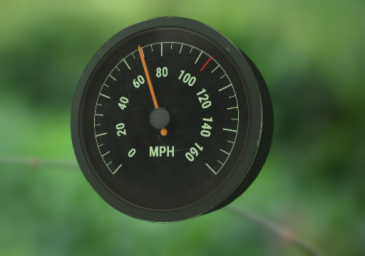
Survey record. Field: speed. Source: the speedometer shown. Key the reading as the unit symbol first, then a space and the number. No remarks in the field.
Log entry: mph 70
